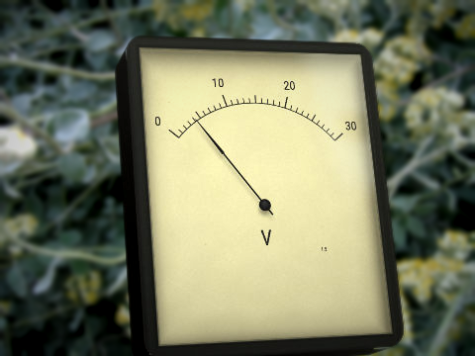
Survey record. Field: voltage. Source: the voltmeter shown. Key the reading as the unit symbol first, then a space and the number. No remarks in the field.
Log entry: V 4
